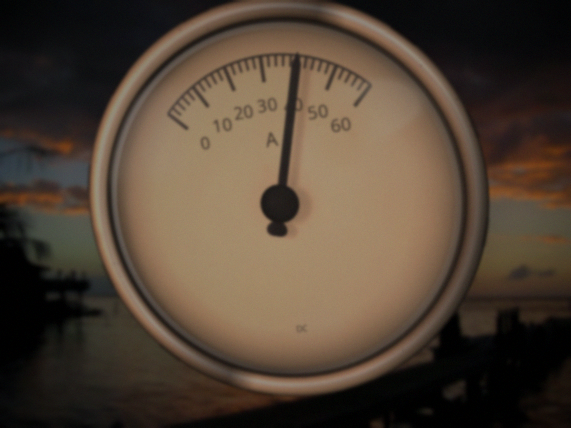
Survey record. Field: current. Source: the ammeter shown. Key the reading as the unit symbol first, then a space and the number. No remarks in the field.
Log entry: A 40
